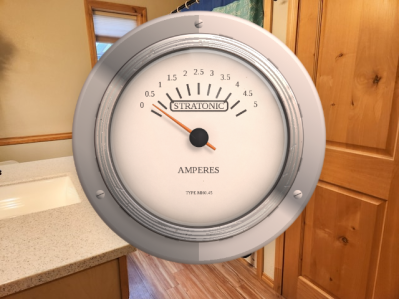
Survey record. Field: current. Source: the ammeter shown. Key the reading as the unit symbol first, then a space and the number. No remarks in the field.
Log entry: A 0.25
